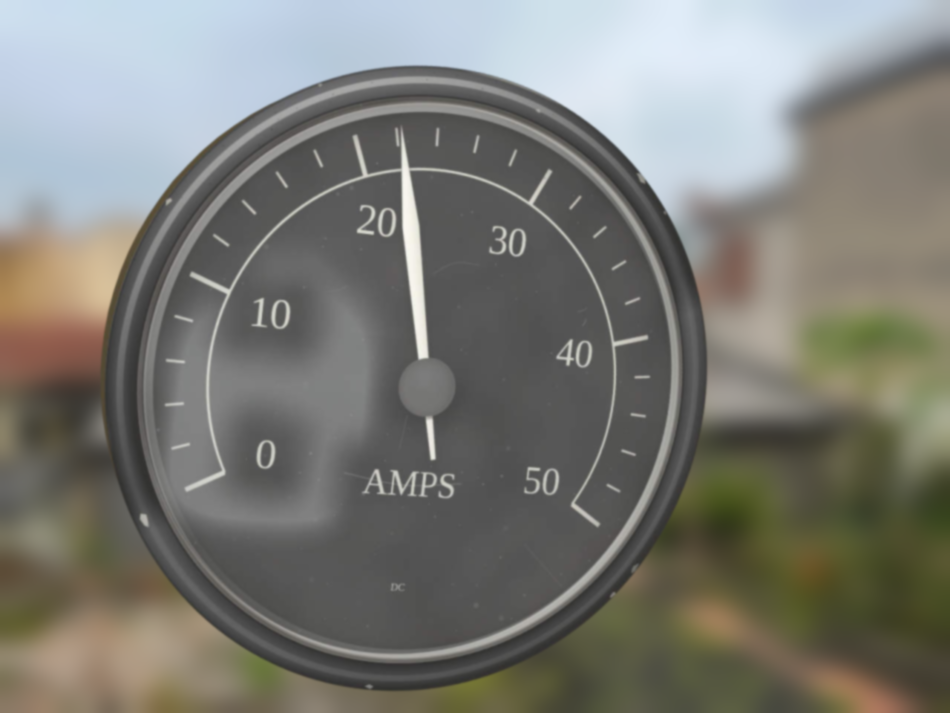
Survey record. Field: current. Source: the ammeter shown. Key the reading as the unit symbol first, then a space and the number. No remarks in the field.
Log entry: A 22
